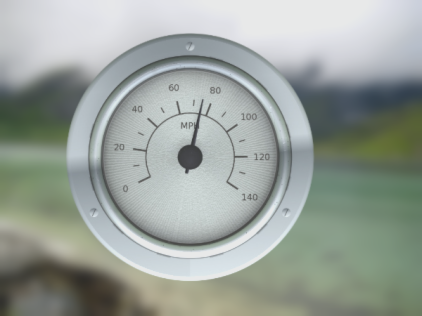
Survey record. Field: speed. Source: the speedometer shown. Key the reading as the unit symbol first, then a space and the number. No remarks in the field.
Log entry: mph 75
